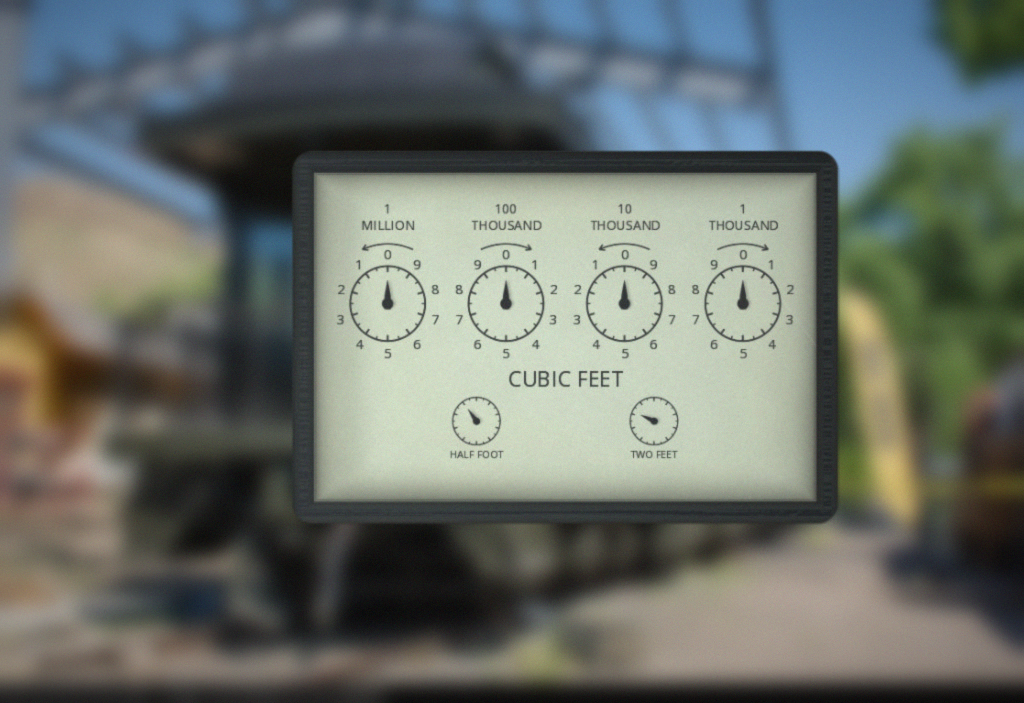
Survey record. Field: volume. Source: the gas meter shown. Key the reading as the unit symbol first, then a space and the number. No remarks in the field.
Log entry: ft³ 0
